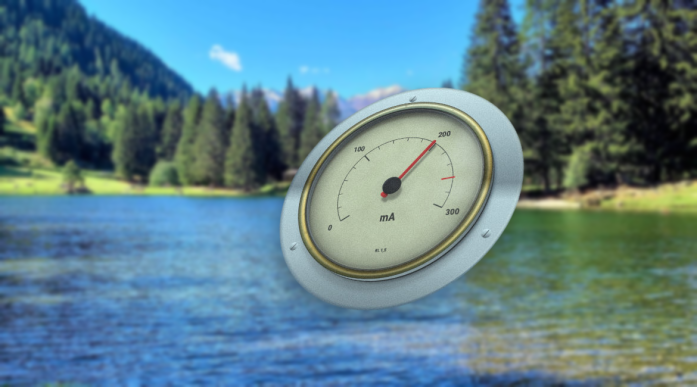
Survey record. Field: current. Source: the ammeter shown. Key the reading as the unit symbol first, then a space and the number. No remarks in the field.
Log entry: mA 200
